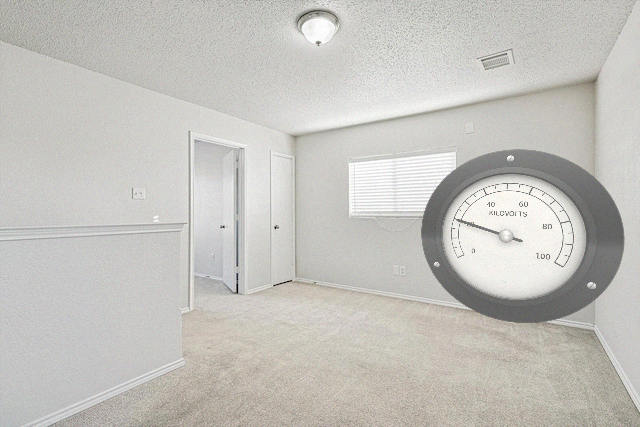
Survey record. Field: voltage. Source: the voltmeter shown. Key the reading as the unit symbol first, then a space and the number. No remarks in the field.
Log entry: kV 20
